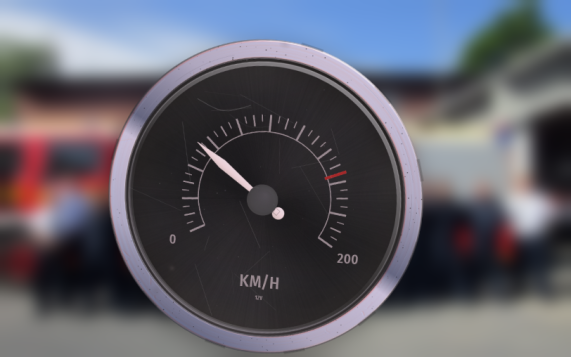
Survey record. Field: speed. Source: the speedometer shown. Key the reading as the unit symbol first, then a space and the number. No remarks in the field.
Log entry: km/h 55
